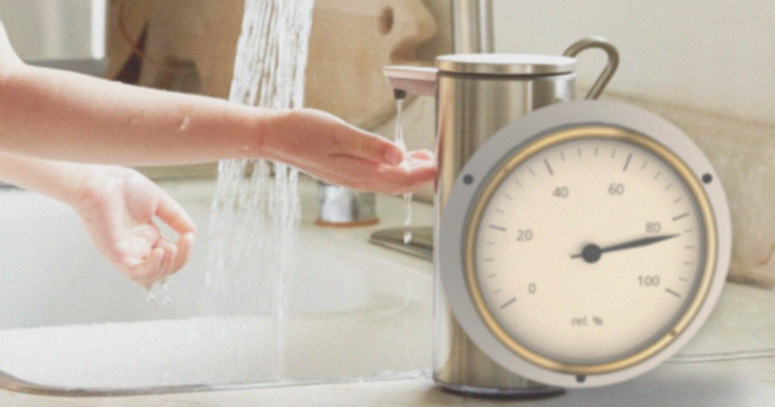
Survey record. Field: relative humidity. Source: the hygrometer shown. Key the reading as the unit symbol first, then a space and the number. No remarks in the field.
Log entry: % 84
